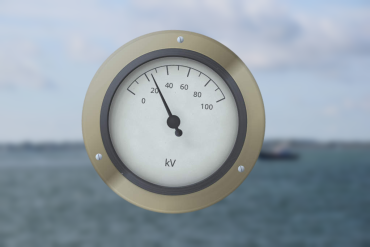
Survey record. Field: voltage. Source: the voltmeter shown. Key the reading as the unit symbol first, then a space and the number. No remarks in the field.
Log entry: kV 25
